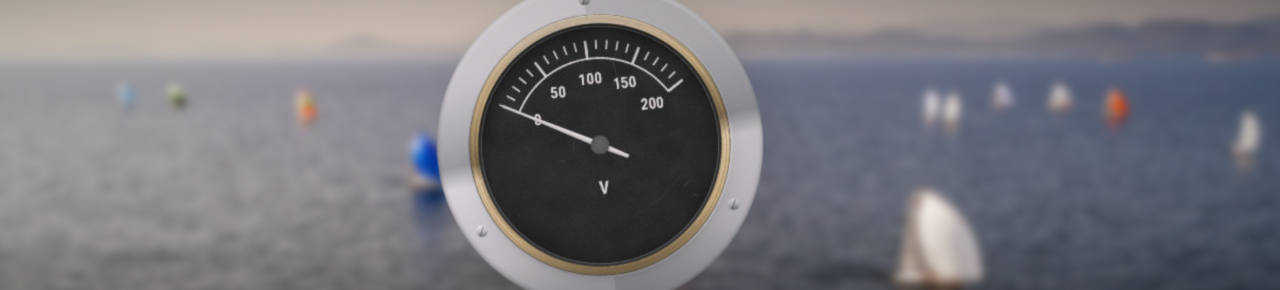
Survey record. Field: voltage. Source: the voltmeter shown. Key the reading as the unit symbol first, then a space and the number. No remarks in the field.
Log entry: V 0
